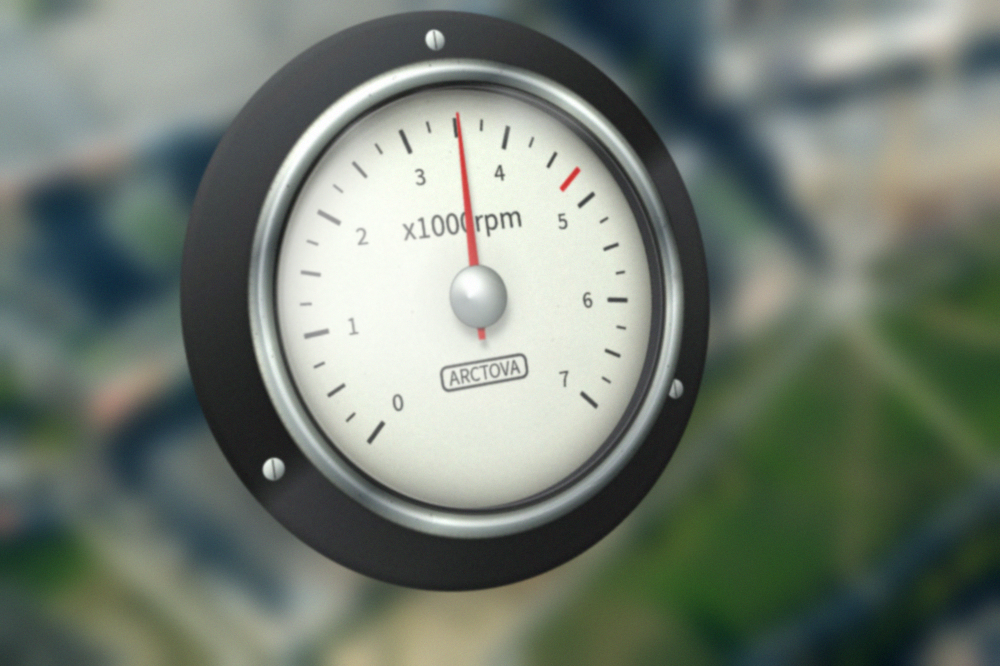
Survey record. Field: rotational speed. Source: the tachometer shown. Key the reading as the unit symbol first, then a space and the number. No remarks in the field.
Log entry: rpm 3500
